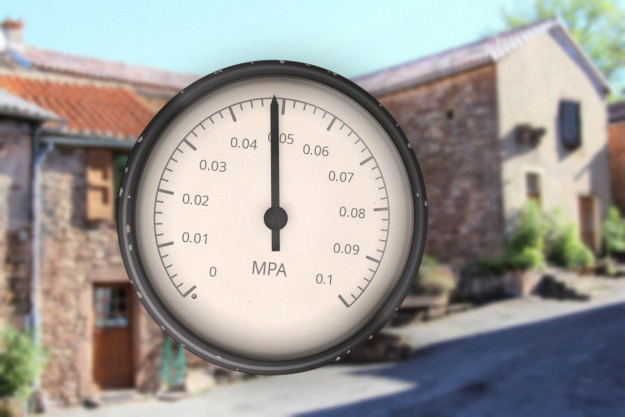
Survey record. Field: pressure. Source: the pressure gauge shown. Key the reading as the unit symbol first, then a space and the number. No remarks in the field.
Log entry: MPa 0.048
